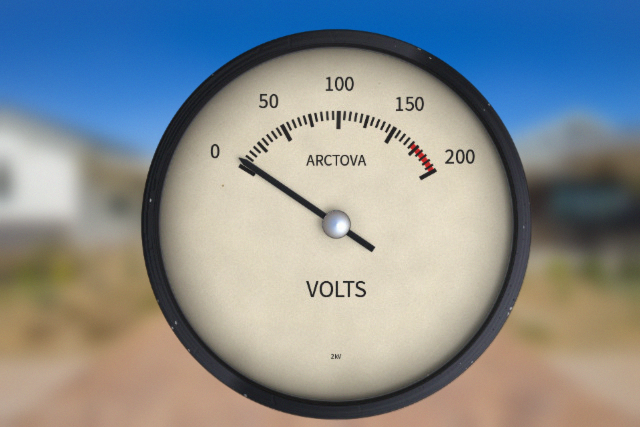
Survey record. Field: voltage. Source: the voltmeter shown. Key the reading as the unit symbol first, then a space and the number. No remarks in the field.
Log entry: V 5
